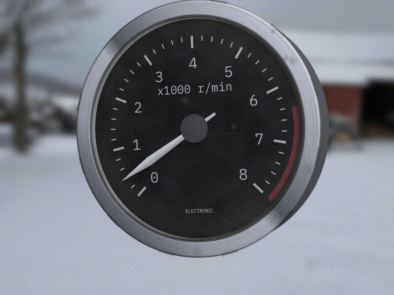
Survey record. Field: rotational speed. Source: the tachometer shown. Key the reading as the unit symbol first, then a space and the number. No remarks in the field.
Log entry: rpm 400
